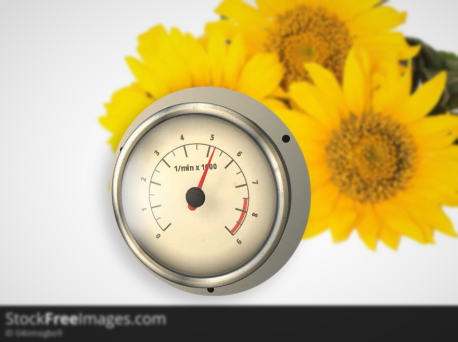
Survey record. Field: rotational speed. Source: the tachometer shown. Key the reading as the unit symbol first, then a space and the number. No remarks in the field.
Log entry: rpm 5250
